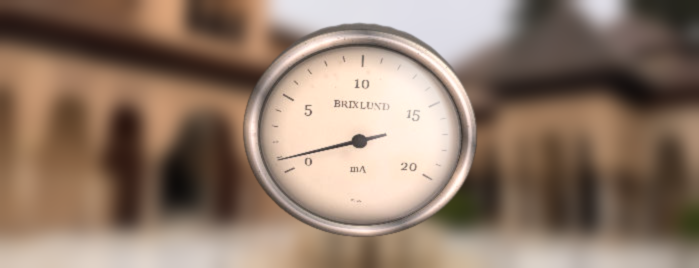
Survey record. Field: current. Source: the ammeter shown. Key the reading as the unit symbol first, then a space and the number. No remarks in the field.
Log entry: mA 1
